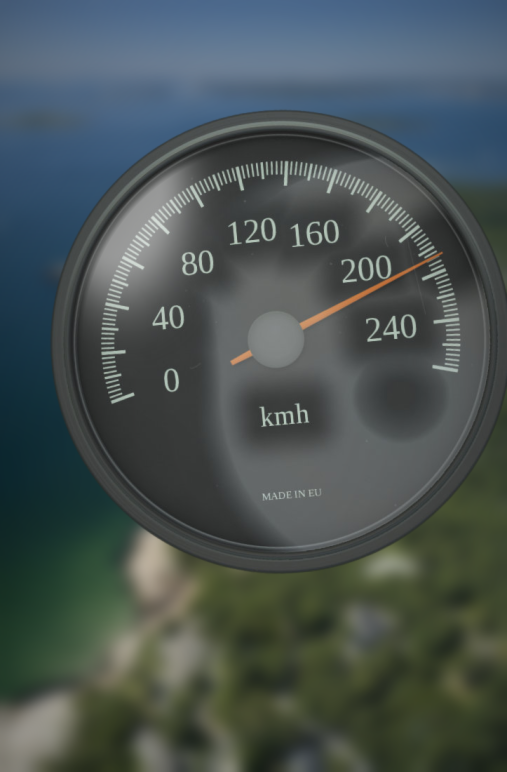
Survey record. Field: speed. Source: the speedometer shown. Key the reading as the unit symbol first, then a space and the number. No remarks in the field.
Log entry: km/h 214
